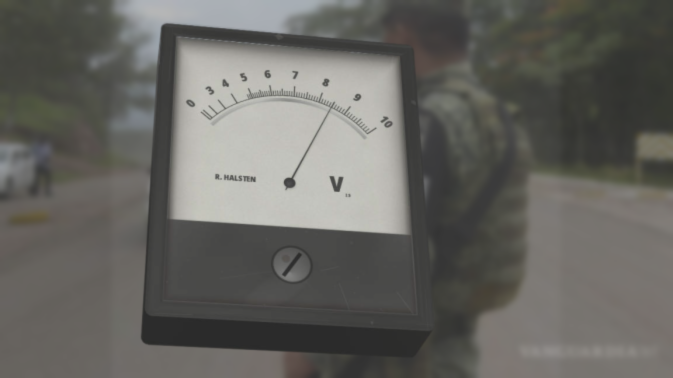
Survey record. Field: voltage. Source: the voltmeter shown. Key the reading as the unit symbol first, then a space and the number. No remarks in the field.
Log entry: V 8.5
